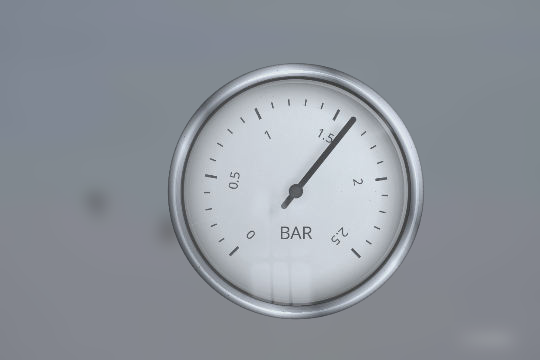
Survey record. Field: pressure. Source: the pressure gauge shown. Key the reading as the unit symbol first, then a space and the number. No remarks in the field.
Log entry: bar 1.6
